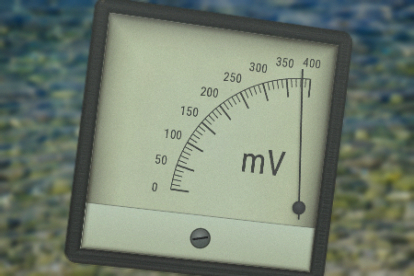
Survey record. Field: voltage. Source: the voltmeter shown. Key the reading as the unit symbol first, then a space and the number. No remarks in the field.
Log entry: mV 380
